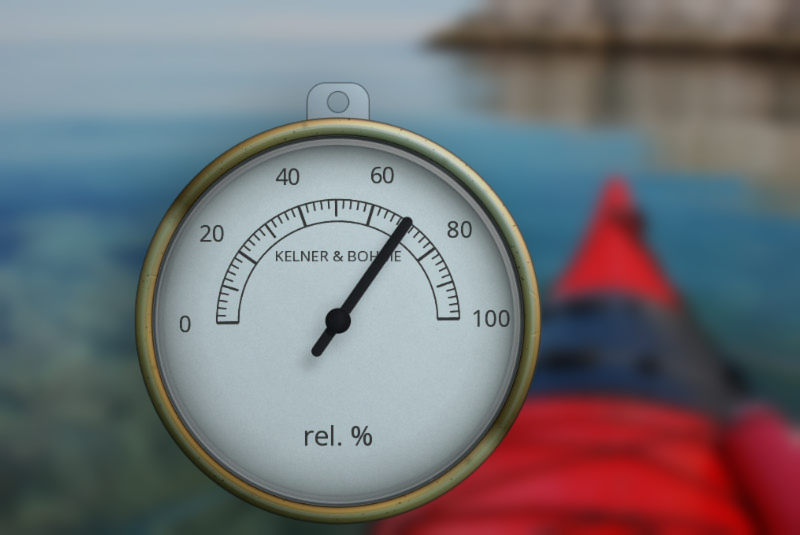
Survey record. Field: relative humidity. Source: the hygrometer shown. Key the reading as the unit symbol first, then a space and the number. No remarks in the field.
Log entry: % 70
